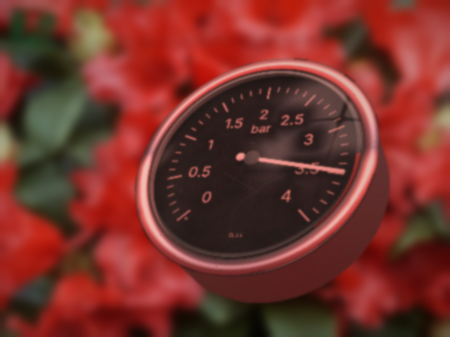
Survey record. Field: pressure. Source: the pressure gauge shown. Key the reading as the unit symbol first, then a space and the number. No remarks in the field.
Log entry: bar 3.5
